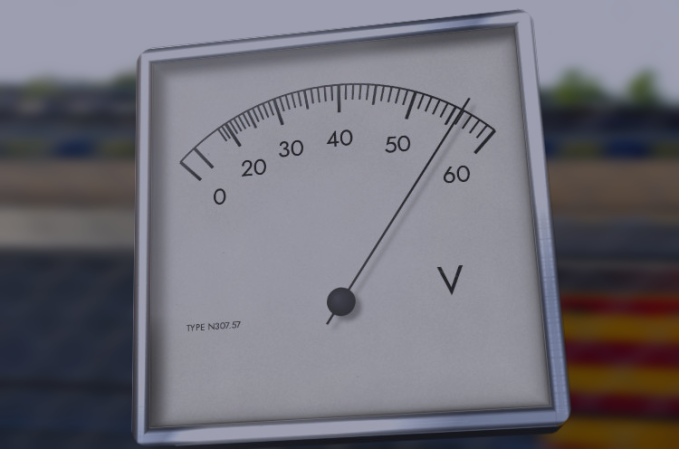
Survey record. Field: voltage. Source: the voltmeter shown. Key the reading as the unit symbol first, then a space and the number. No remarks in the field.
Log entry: V 56
